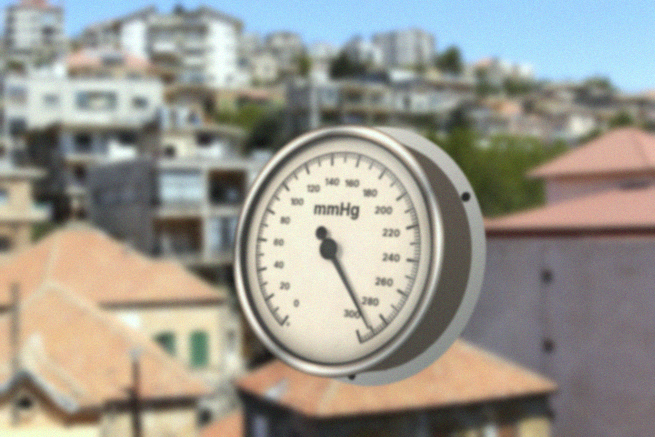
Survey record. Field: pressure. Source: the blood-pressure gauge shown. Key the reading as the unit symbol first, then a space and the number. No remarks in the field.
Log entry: mmHg 290
